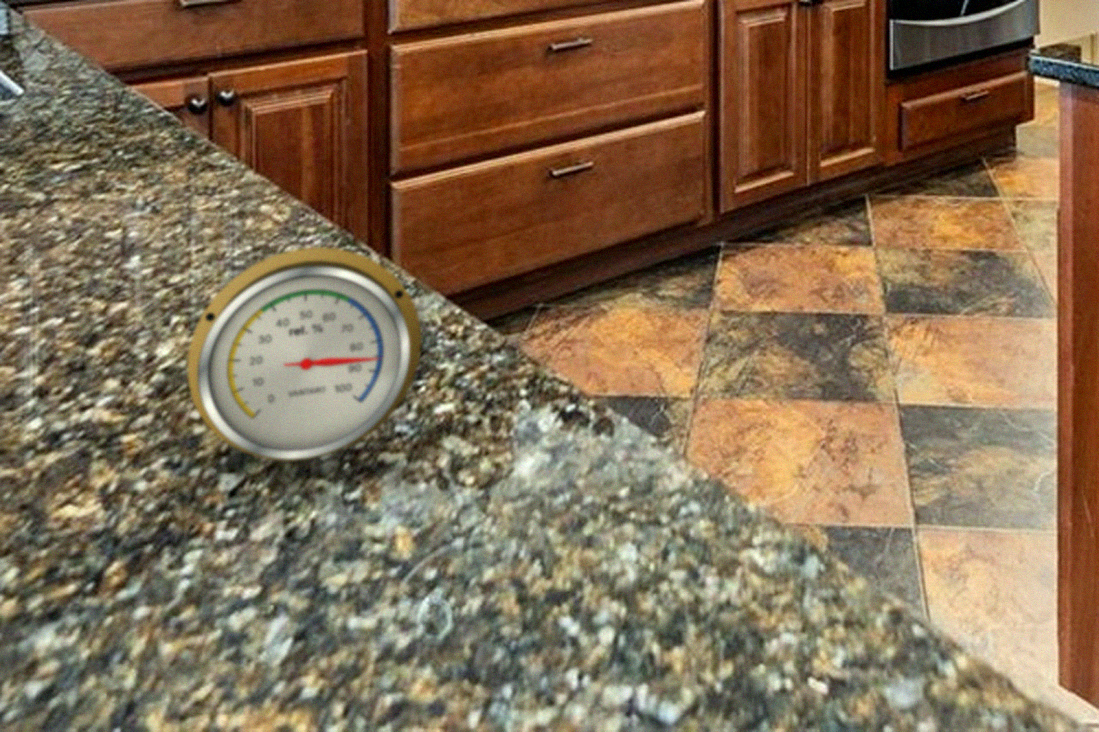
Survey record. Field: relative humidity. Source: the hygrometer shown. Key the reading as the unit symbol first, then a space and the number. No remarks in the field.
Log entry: % 85
